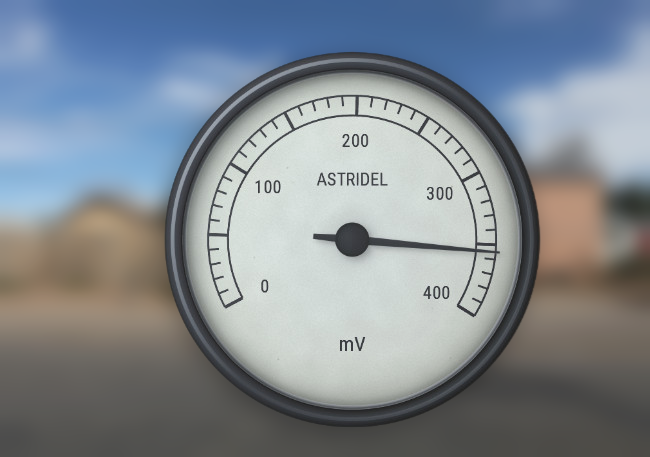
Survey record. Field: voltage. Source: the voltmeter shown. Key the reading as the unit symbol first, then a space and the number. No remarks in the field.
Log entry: mV 355
